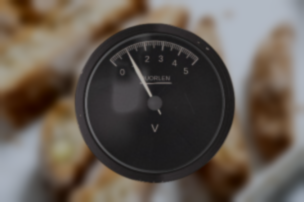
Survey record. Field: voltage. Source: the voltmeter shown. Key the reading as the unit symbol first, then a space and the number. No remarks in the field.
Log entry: V 1
